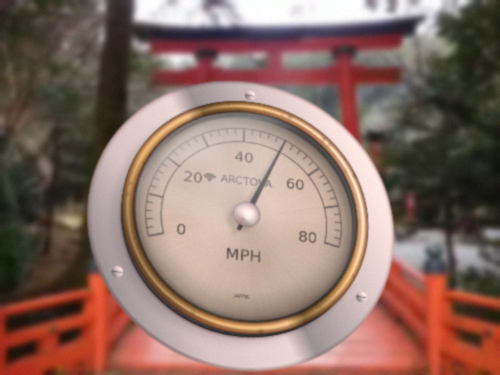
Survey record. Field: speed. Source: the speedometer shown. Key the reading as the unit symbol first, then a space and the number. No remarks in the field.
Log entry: mph 50
